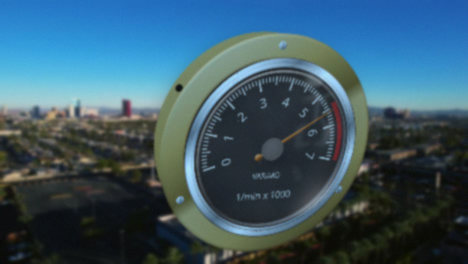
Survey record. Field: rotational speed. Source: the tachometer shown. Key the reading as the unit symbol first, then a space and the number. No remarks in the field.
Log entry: rpm 5500
